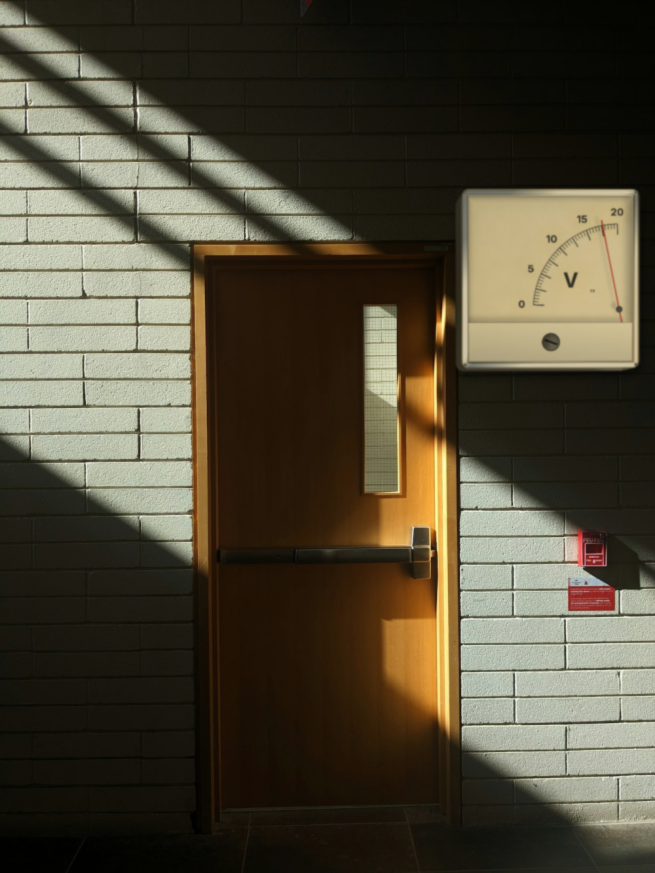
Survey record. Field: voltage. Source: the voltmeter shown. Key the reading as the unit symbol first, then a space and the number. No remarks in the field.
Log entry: V 17.5
